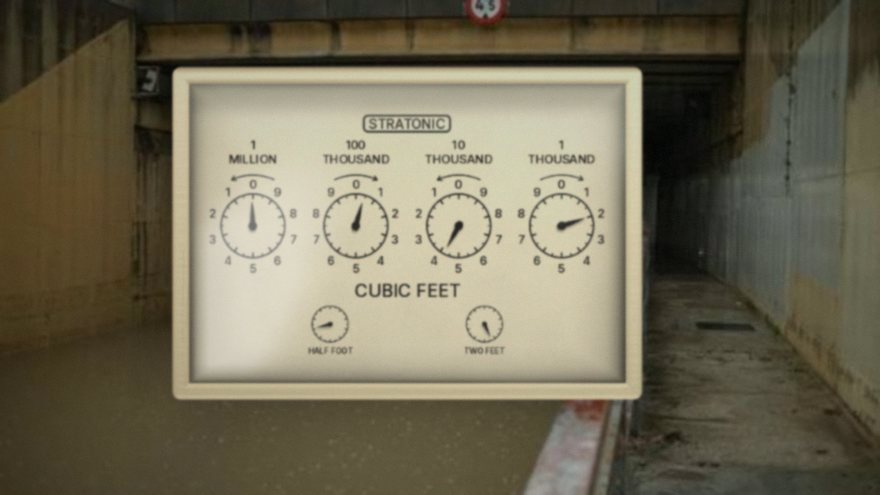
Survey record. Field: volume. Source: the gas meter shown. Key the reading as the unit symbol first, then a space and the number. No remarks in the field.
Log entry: ft³ 4200
